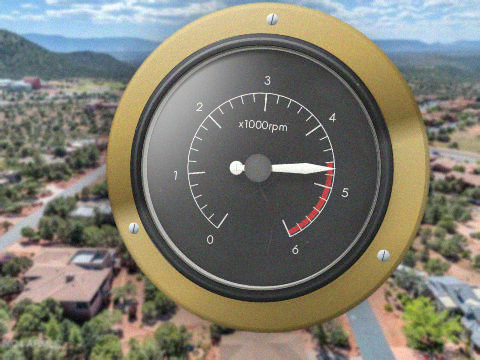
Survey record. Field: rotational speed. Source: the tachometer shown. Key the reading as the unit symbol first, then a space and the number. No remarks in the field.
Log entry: rpm 4700
